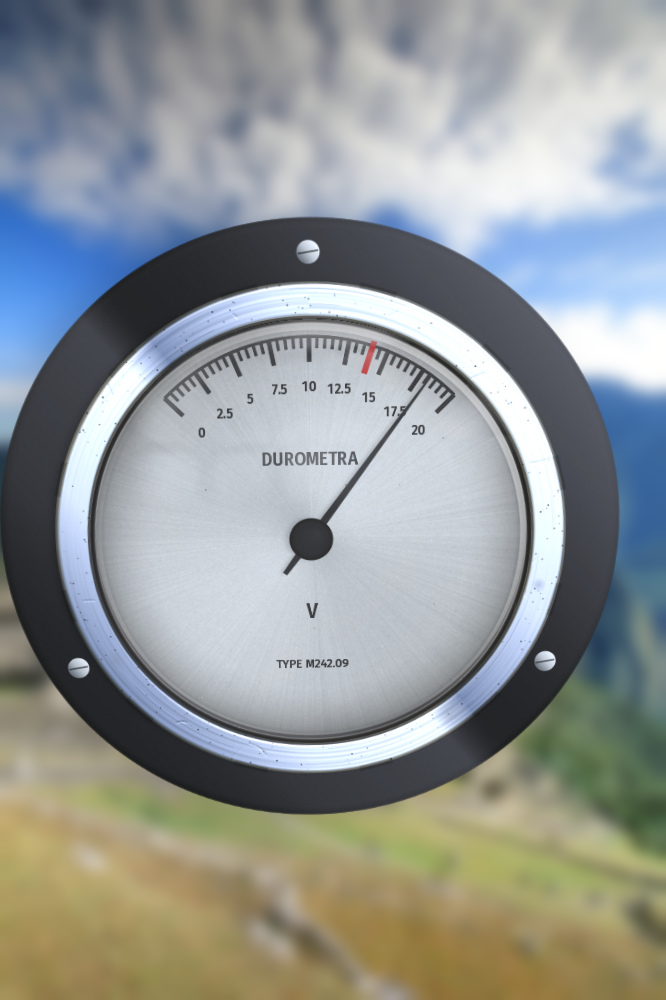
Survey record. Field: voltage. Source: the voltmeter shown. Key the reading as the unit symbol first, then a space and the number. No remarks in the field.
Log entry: V 18
